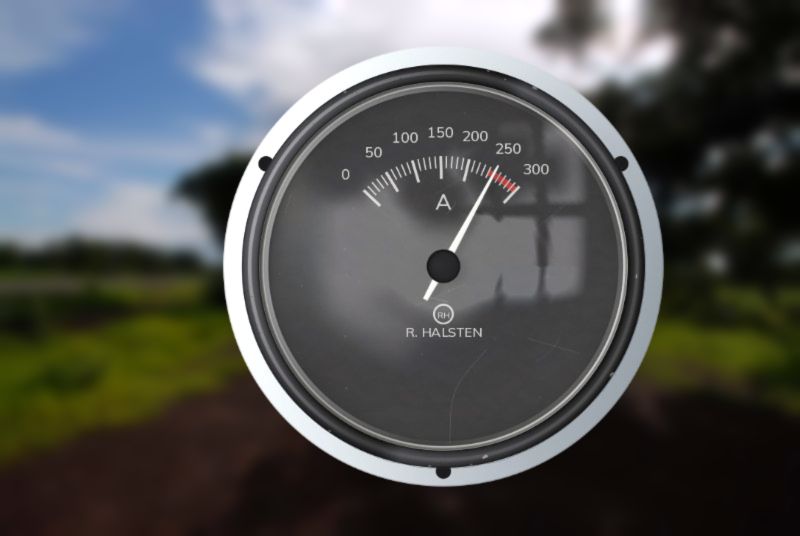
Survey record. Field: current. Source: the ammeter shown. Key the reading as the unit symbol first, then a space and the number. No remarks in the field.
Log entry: A 250
